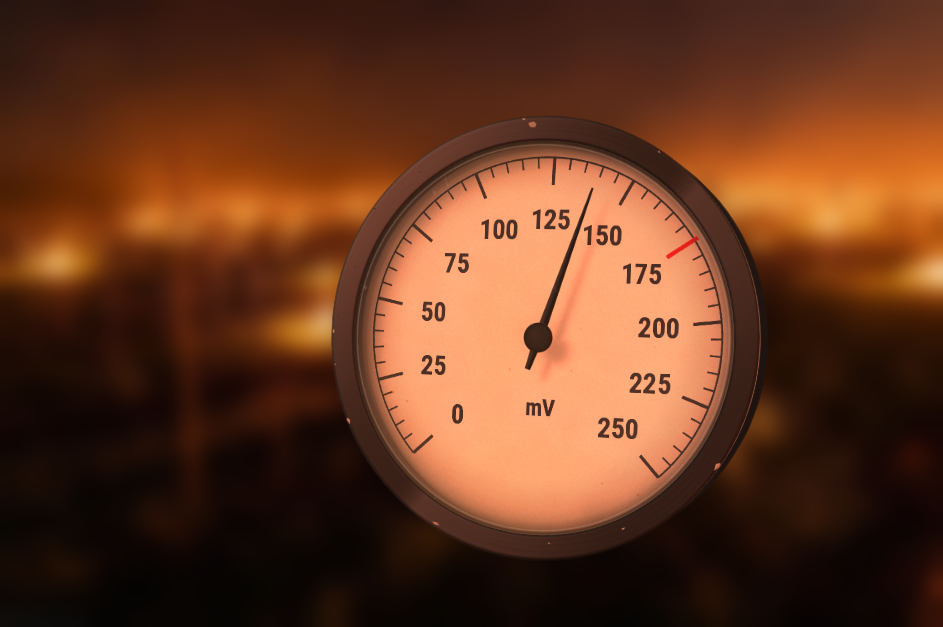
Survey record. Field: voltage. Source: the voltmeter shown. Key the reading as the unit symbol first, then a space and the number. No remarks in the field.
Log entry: mV 140
